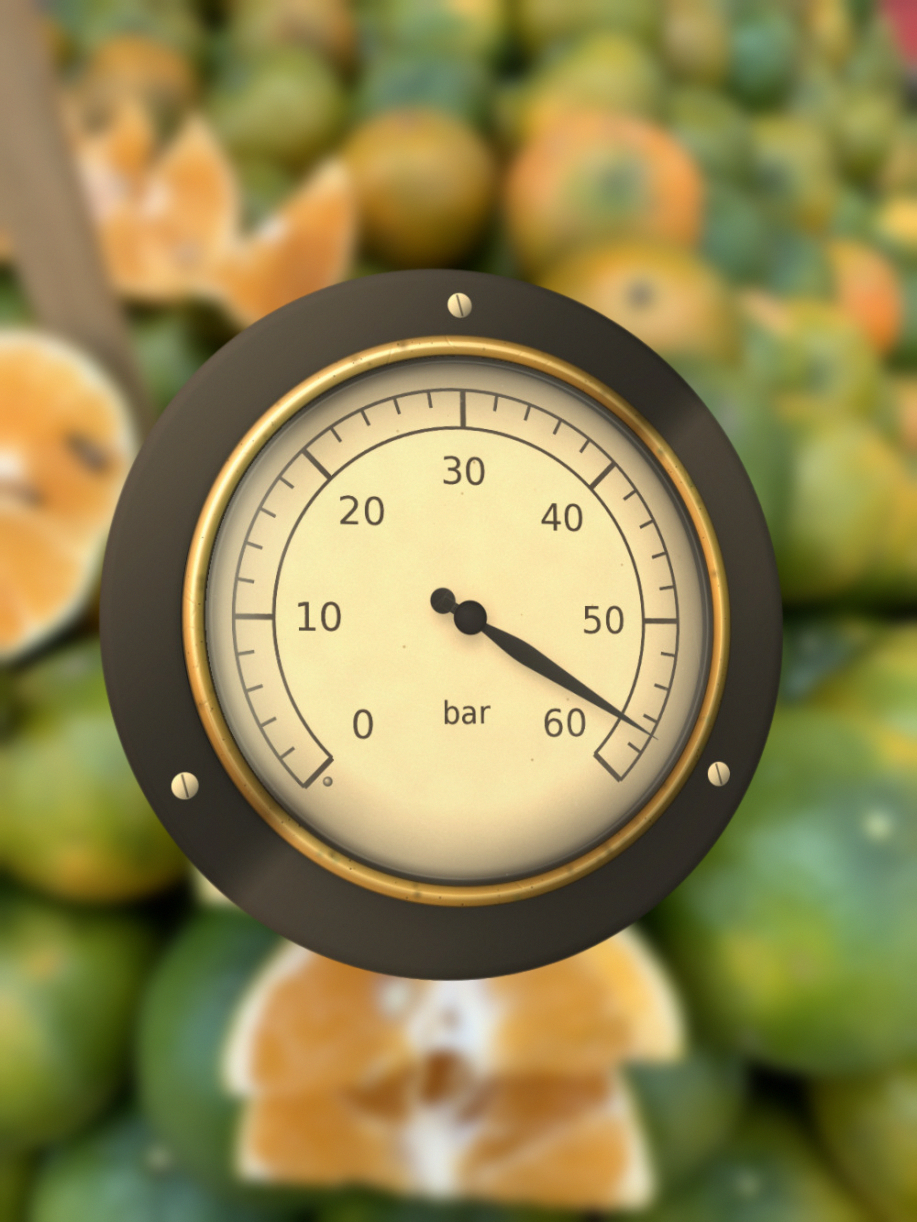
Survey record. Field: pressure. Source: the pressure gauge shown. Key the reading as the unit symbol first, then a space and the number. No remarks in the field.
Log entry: bar 57
